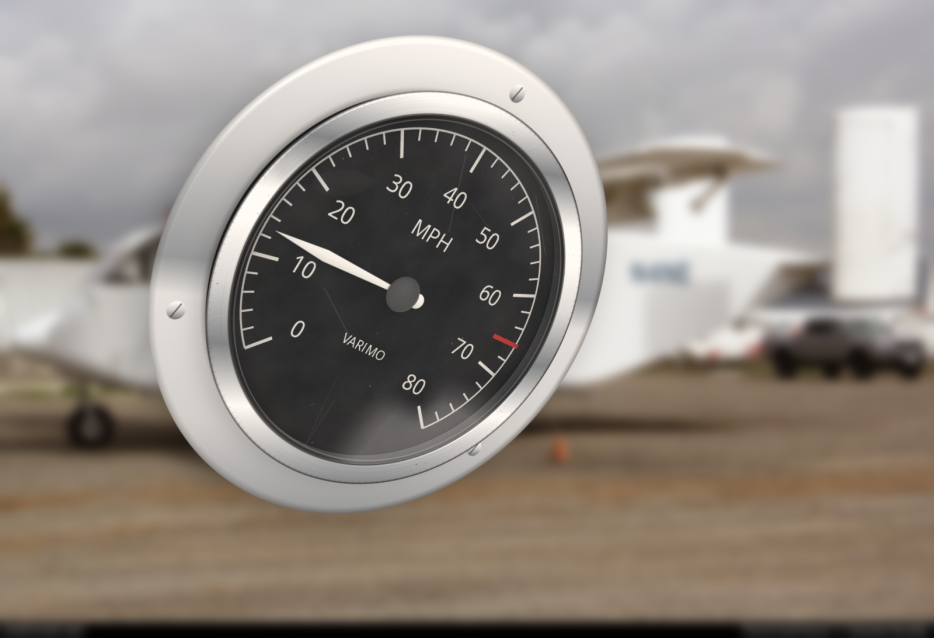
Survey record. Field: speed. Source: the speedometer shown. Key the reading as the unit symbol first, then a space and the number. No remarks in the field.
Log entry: mph 13
